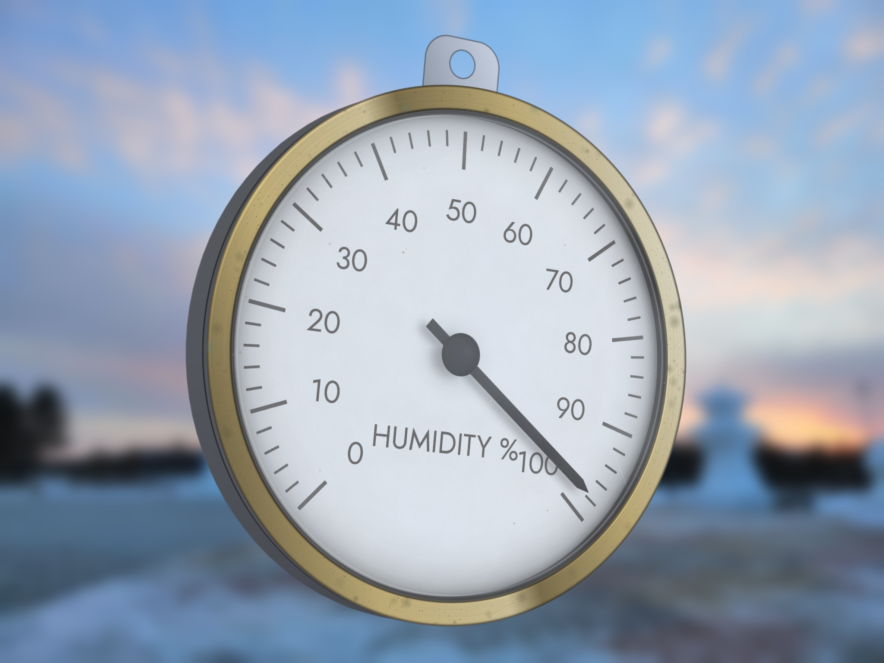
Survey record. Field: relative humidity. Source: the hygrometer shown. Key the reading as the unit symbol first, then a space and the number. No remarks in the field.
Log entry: % 98
